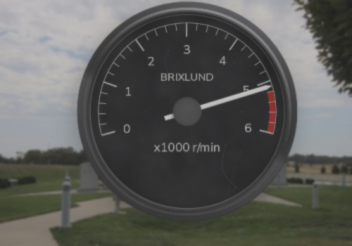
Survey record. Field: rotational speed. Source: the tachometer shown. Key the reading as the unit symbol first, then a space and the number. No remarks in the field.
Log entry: rpm 5100
